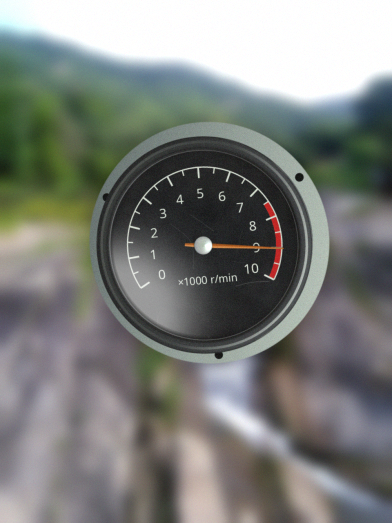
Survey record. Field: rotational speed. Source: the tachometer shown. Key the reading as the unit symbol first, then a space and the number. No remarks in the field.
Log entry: rpm 9000
